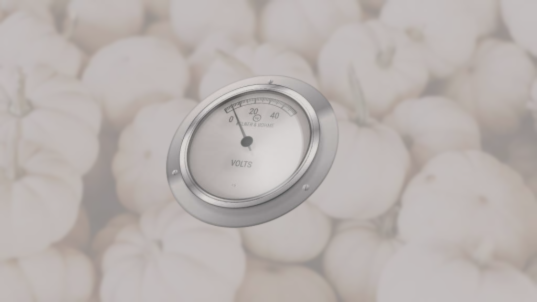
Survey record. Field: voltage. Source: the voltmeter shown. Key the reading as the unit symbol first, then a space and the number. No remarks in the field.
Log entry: V 5
